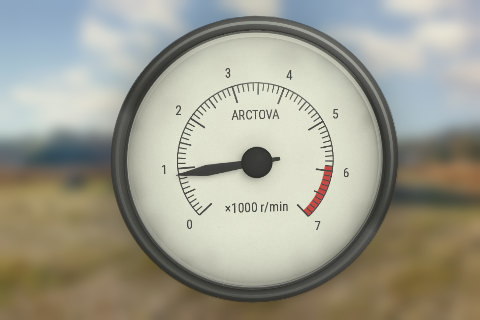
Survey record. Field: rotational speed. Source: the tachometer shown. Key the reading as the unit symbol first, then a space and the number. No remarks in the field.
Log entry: rpm 900
